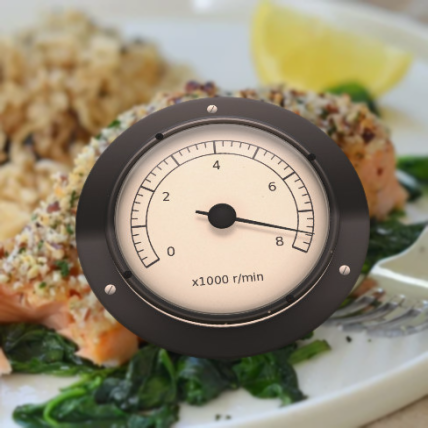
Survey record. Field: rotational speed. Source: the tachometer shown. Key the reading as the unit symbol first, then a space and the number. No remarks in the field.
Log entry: rpm 7600
